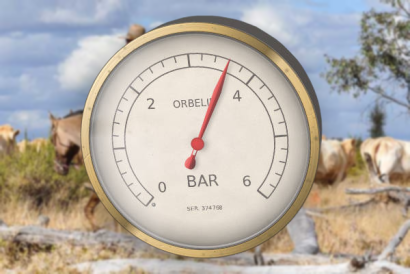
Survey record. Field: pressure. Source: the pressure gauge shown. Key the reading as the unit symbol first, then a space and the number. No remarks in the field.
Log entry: bar 3.6
